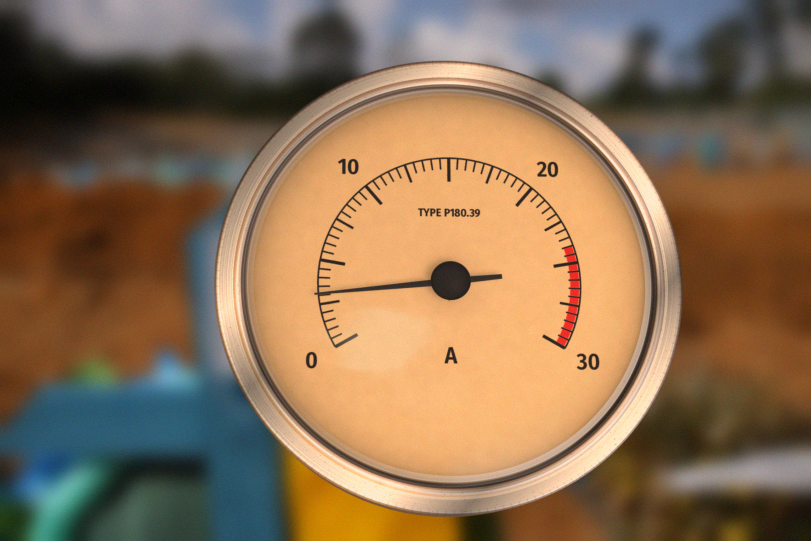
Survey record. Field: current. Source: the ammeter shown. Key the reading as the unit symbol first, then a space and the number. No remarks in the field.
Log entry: A 3
